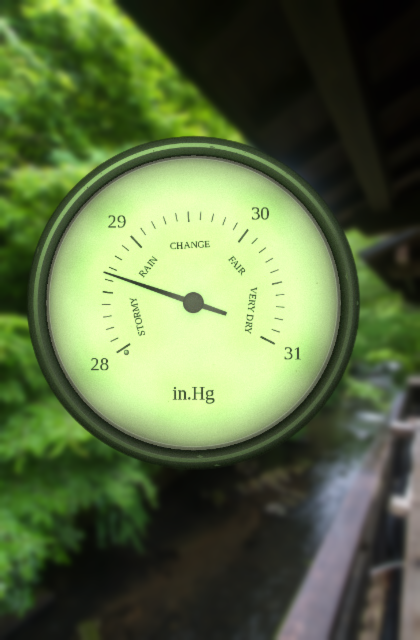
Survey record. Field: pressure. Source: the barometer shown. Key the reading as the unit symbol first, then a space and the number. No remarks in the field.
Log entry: inHg 28.65
